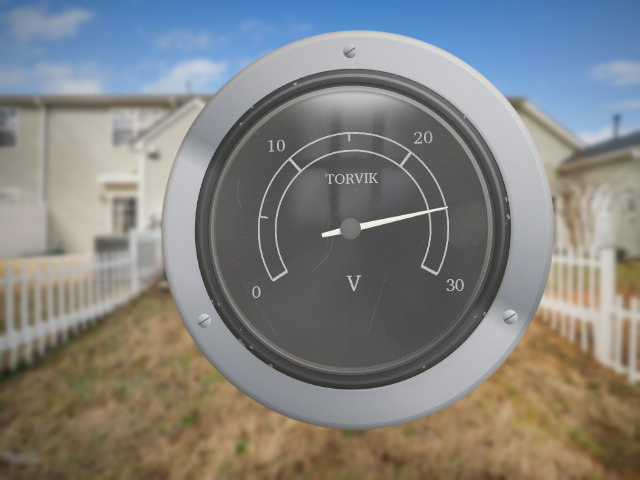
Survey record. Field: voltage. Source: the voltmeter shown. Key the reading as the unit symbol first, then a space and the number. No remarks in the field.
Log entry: V 25
